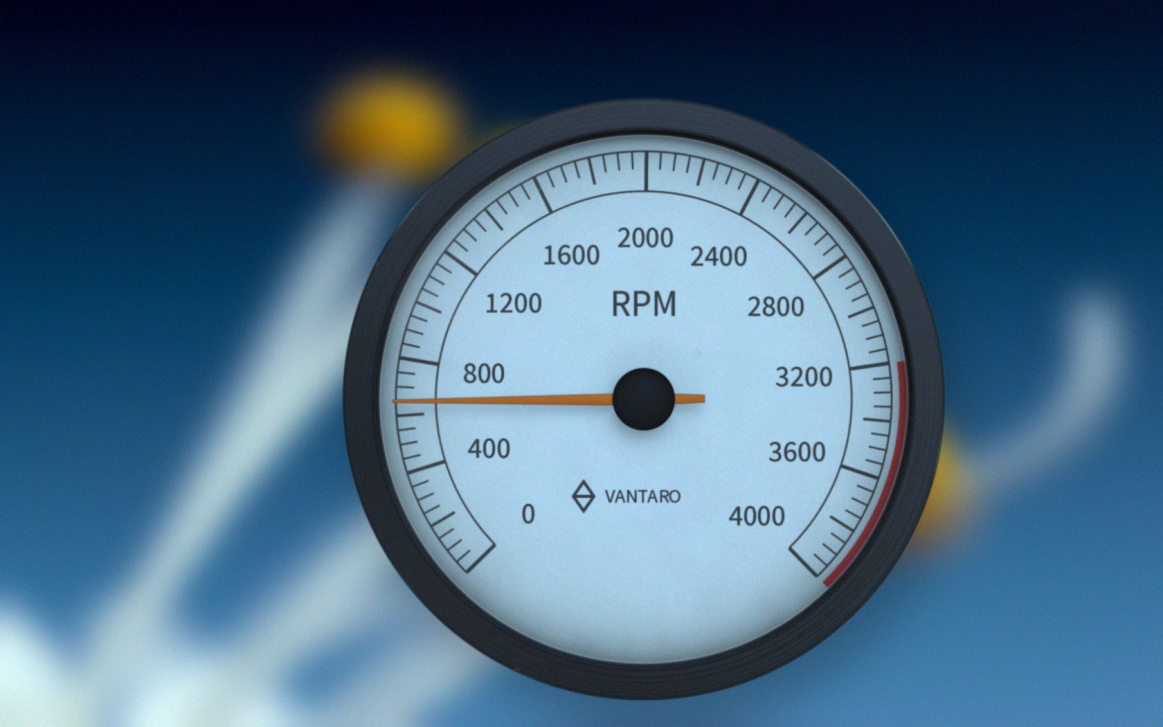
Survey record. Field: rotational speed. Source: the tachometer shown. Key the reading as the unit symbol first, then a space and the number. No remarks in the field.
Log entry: rpm 650
